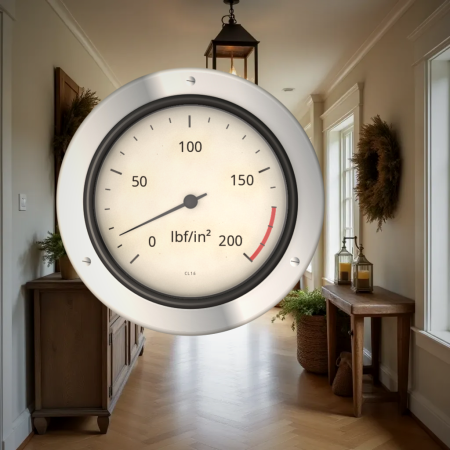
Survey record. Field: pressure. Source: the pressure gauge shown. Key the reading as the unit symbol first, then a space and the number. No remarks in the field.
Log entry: psi 15
